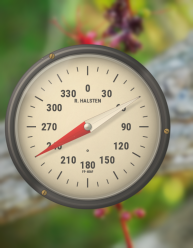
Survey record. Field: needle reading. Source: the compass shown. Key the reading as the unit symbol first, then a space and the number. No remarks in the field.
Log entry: ° 240
